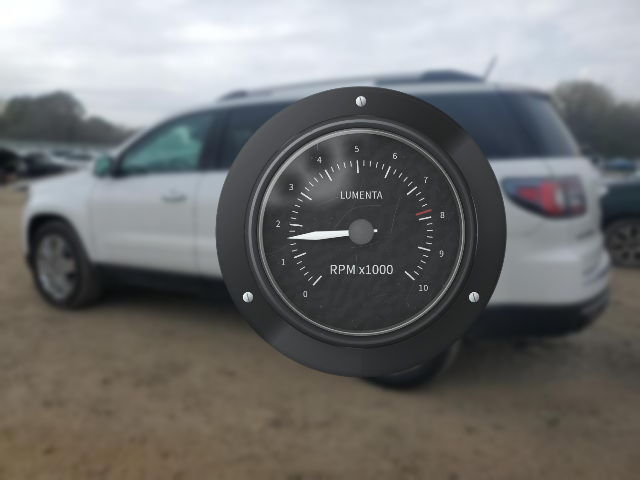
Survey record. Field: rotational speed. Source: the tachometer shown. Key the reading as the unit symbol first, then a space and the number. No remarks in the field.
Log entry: rpm 1600
